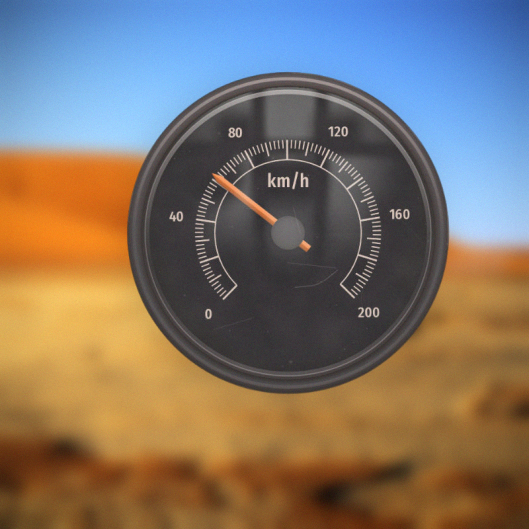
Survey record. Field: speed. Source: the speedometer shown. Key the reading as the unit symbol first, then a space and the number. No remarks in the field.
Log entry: km/h 62
